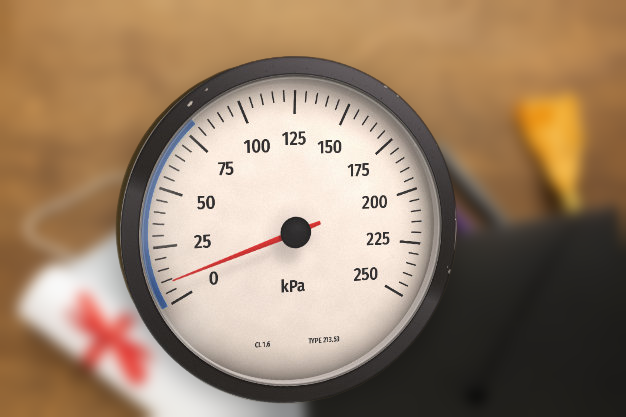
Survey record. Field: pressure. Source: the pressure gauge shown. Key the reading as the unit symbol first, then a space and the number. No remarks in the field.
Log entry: kPa 10
